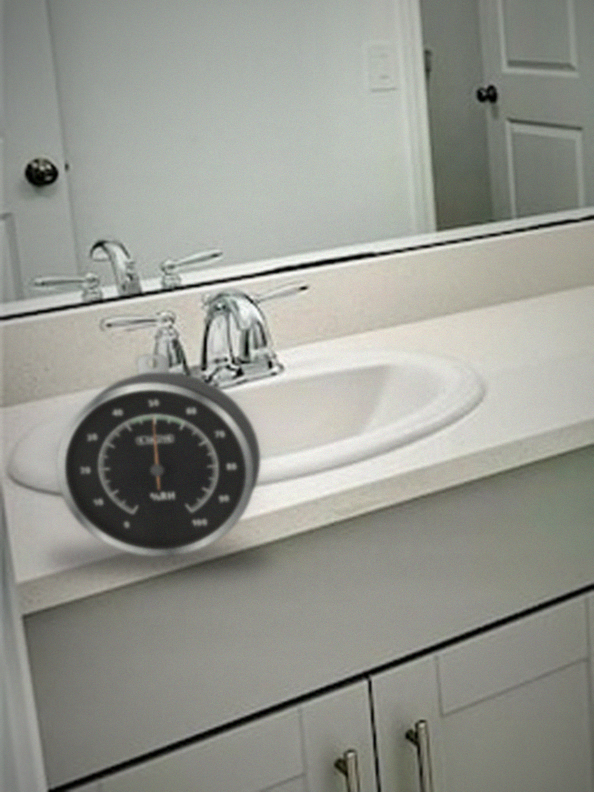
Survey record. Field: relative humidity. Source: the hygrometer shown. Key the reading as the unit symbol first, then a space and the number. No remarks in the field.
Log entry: % 50
